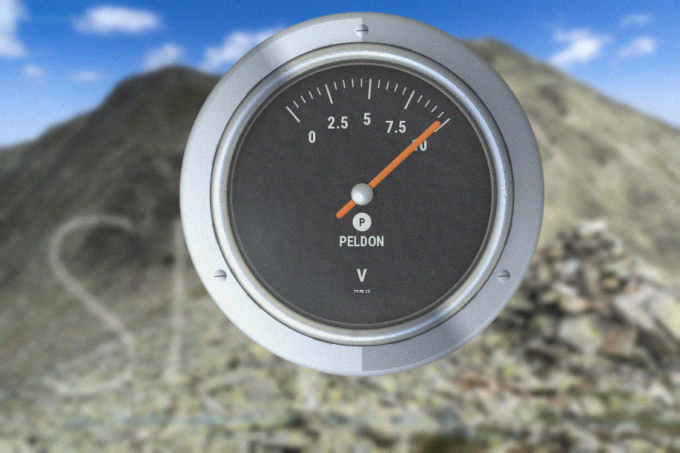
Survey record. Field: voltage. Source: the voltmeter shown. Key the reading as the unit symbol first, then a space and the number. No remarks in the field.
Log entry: V 9.75
